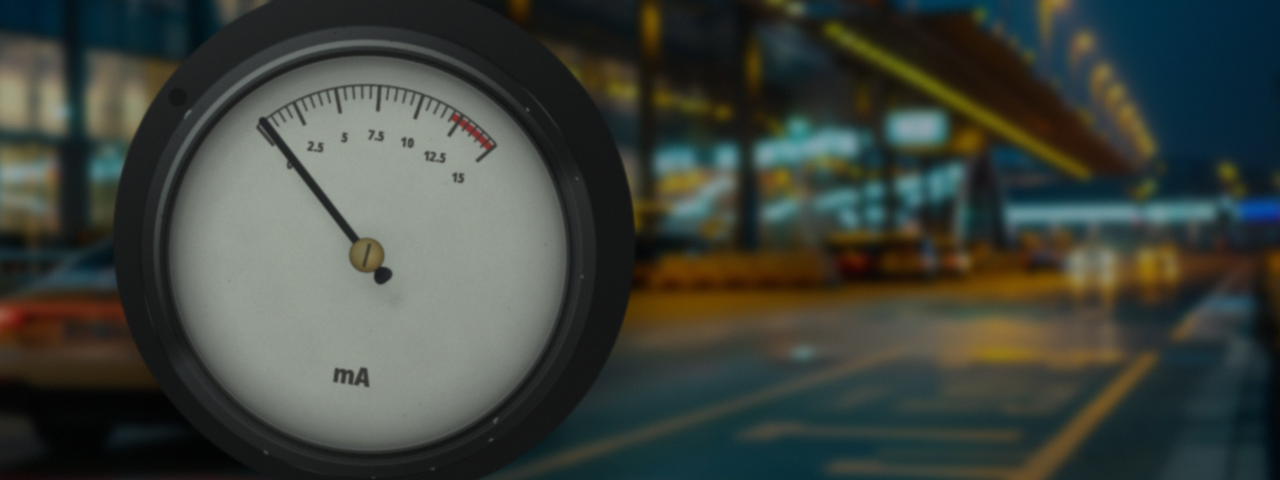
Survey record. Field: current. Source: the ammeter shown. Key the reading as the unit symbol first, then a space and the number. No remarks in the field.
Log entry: mA 0.5
